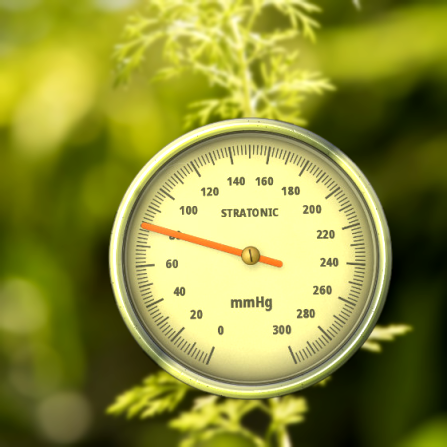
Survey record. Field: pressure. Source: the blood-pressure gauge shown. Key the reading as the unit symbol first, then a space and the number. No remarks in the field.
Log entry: mmHg 80
